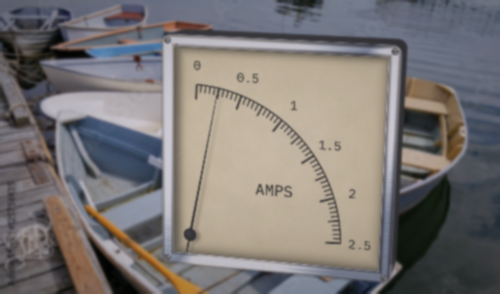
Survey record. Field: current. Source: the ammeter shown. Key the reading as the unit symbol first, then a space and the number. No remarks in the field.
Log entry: A 0.25
